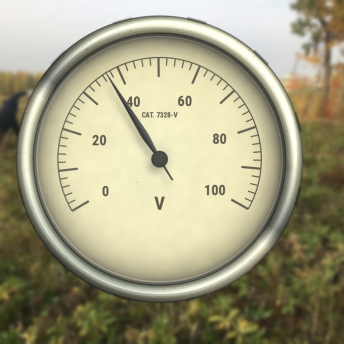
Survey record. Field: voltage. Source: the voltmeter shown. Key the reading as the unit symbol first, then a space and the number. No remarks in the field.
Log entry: V 37
